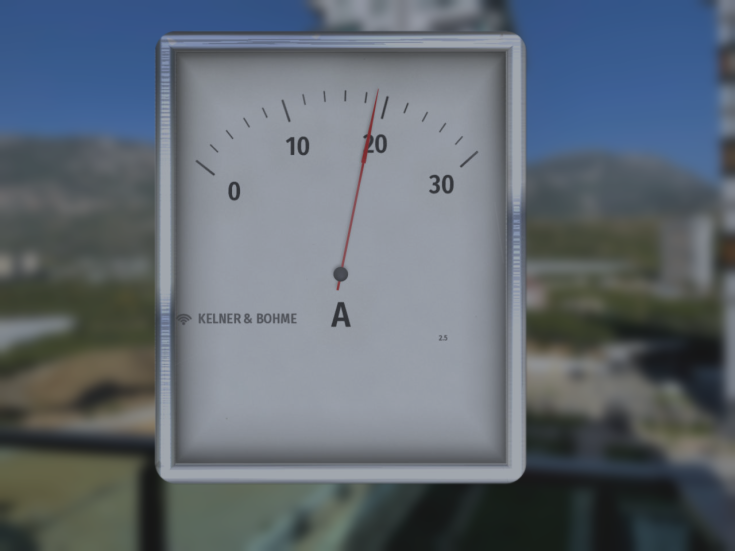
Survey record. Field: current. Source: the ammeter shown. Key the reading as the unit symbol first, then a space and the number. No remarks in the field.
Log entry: A 19
